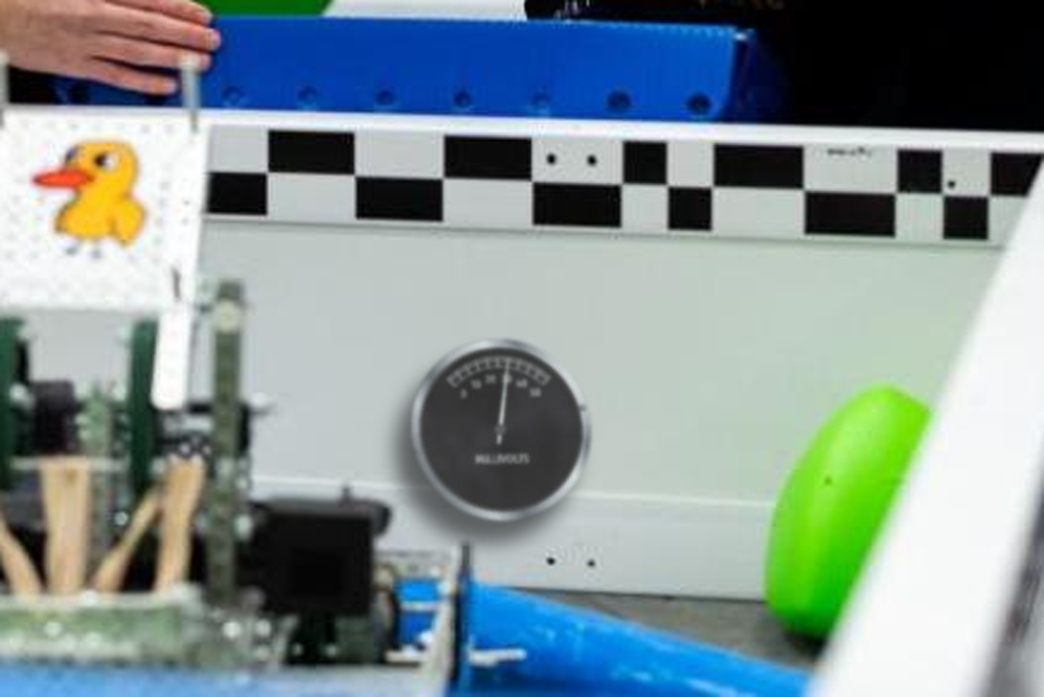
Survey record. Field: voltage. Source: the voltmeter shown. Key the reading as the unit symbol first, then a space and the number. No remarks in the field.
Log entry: mV 30
